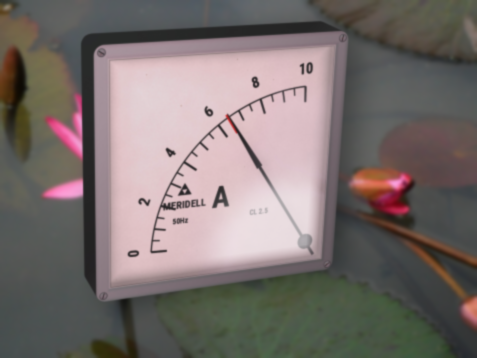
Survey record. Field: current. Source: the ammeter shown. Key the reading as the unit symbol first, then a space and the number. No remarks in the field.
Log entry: A 6.5
